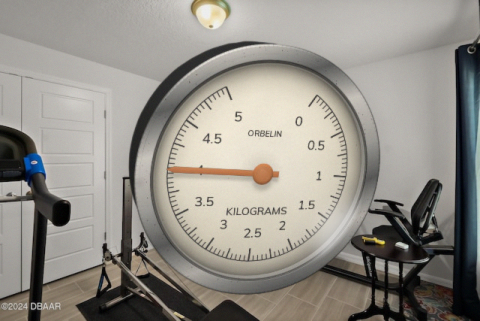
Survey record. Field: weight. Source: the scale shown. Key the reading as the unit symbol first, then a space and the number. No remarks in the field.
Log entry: kg 4
